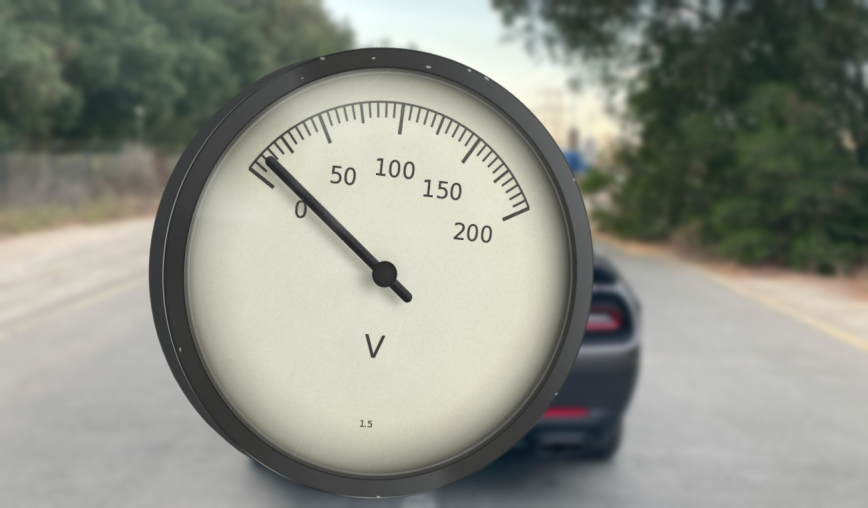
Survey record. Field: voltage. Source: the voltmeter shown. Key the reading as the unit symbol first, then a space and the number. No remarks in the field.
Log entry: V 10
